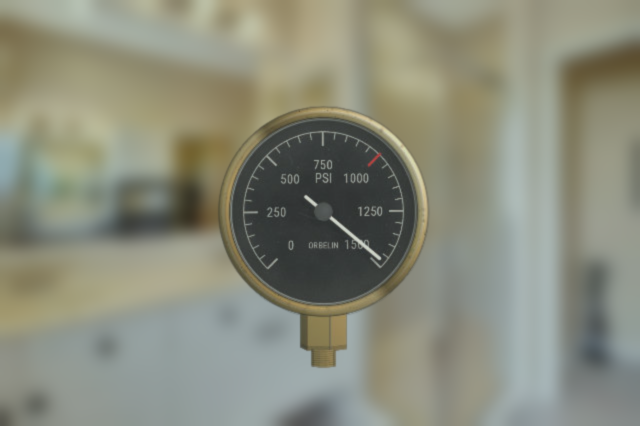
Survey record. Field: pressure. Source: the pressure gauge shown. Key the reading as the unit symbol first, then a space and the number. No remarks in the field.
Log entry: psi 1475
